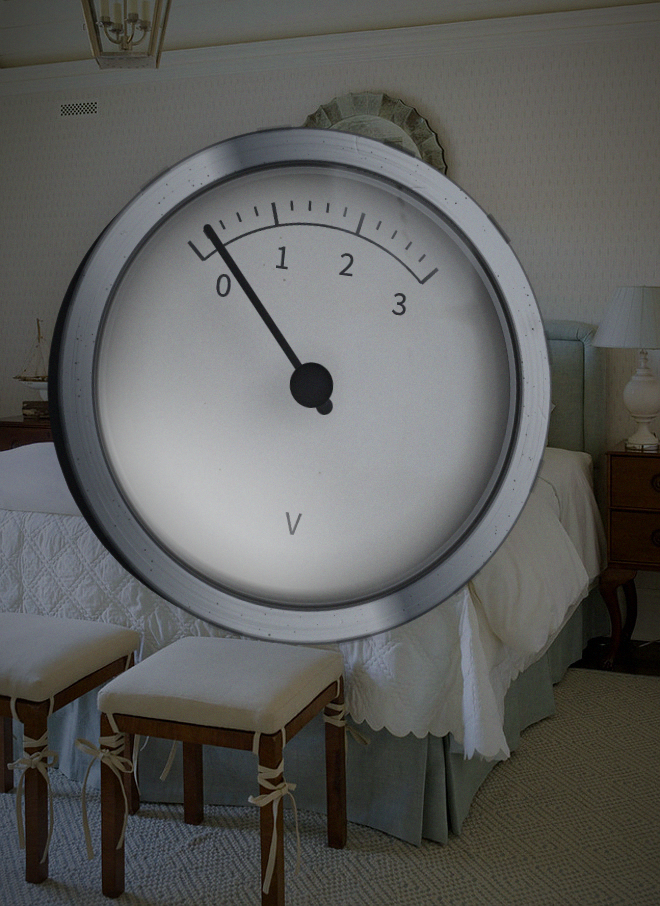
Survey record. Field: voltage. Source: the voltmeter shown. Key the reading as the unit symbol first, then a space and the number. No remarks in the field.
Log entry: V 0.2
